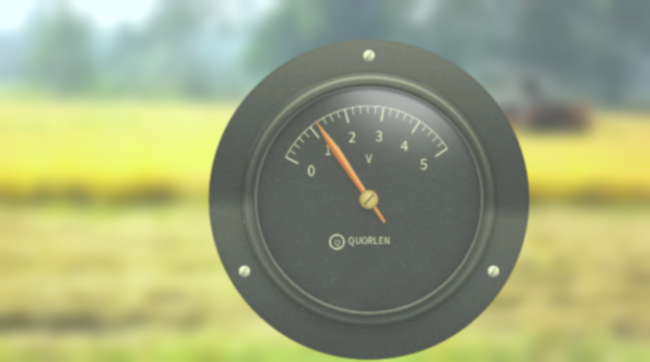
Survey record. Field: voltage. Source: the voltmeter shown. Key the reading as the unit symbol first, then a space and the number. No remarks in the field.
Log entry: V 1.2
